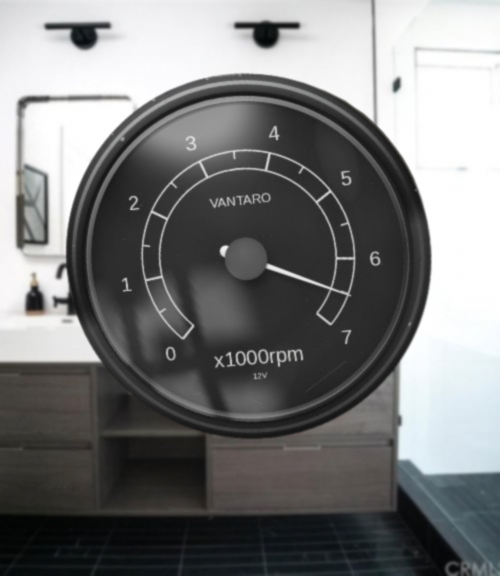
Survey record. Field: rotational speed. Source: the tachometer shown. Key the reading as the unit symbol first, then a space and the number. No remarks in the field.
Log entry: rpm 6500
